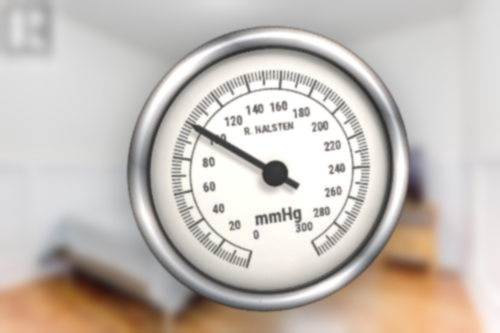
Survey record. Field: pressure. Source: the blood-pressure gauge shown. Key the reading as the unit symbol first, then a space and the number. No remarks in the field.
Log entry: mmHg 100
